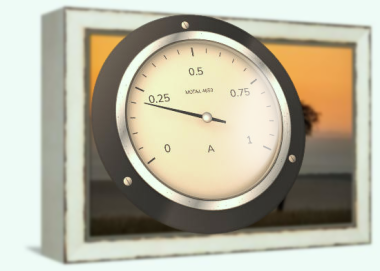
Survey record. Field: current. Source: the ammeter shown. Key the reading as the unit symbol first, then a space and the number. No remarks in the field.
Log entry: A 0.2
